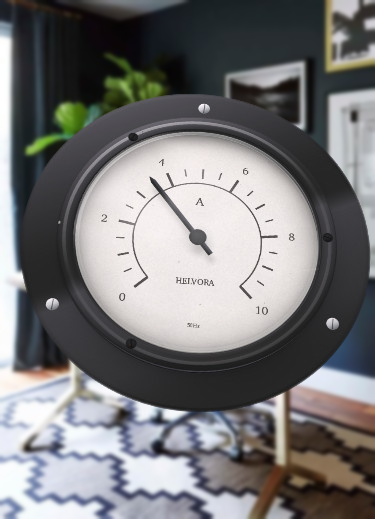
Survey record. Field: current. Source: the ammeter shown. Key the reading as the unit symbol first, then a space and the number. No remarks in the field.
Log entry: A 3.5
